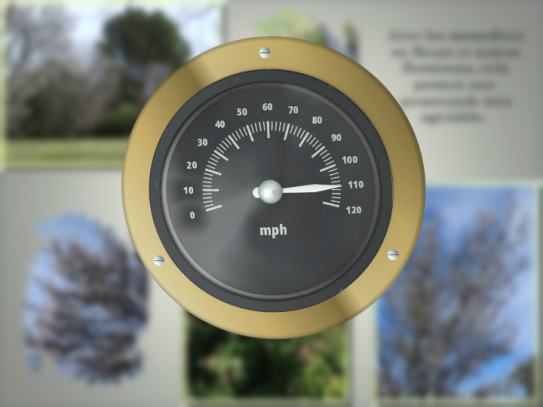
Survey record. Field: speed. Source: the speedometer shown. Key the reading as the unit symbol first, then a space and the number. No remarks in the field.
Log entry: mph 110
